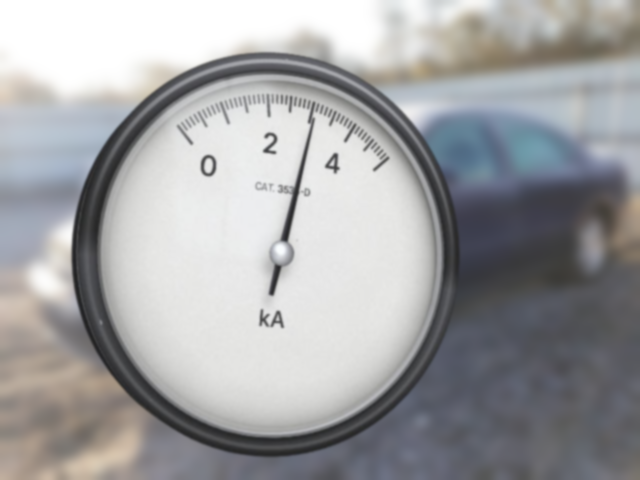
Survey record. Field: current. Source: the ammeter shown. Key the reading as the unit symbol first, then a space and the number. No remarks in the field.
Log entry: kA 3
